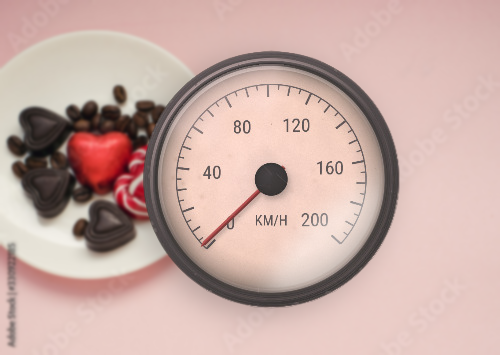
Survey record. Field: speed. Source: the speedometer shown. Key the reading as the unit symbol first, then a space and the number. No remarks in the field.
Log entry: km/h 2.5
